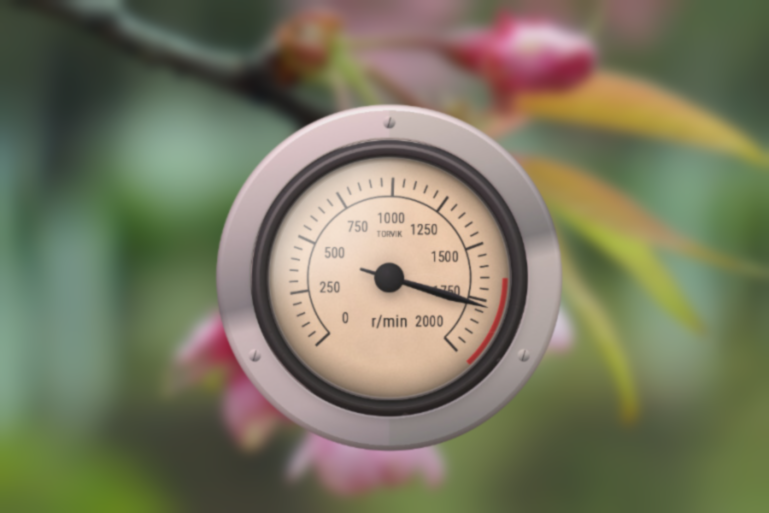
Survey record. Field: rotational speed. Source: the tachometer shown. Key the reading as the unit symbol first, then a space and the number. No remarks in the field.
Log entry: rpm 1775
